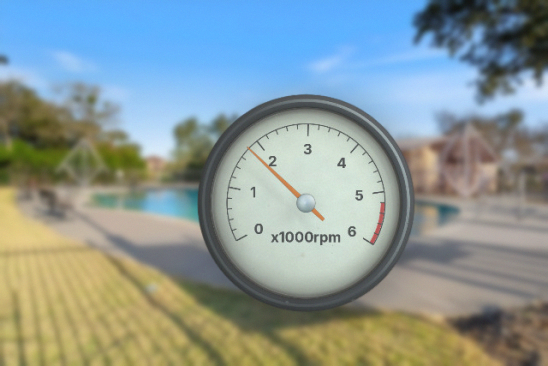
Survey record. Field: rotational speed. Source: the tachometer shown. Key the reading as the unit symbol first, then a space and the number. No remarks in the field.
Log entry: rpm 1800
